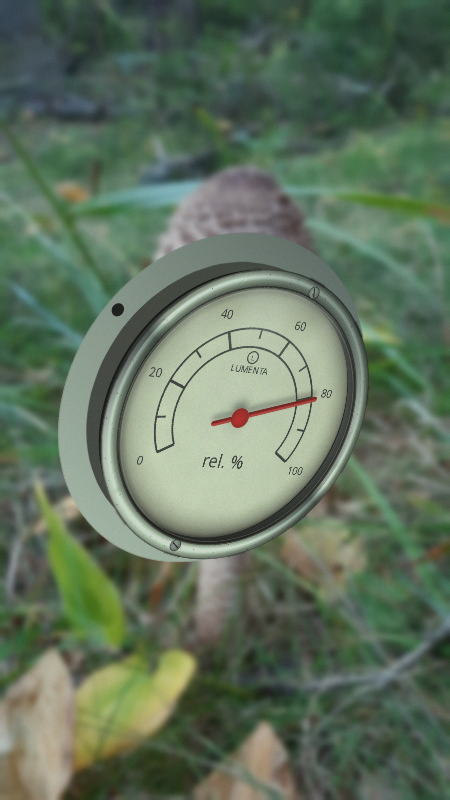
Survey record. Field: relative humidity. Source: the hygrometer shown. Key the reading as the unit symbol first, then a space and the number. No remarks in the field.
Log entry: % 80
